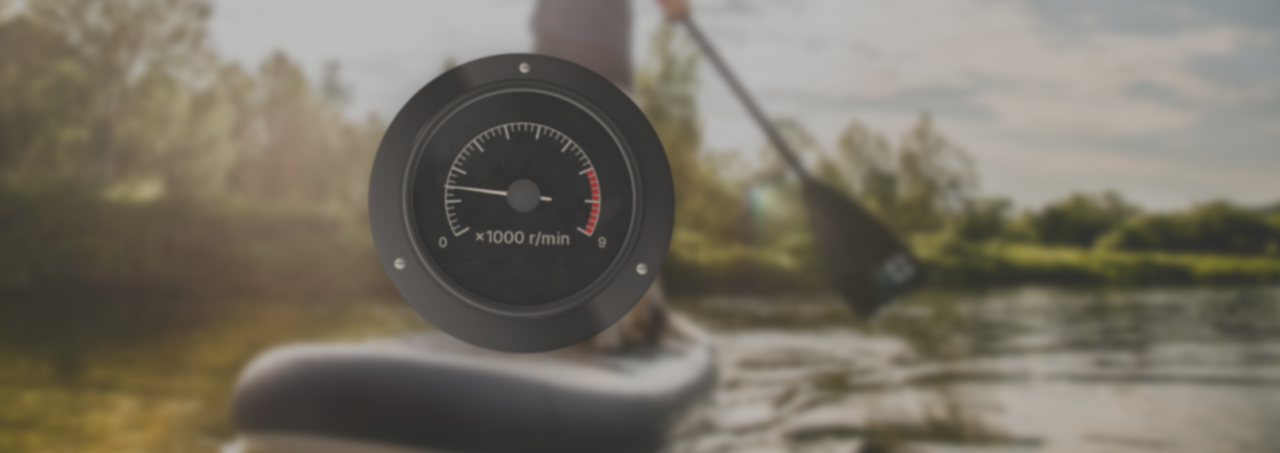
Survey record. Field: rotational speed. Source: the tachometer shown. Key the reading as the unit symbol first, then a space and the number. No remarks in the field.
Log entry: rpm 1400
